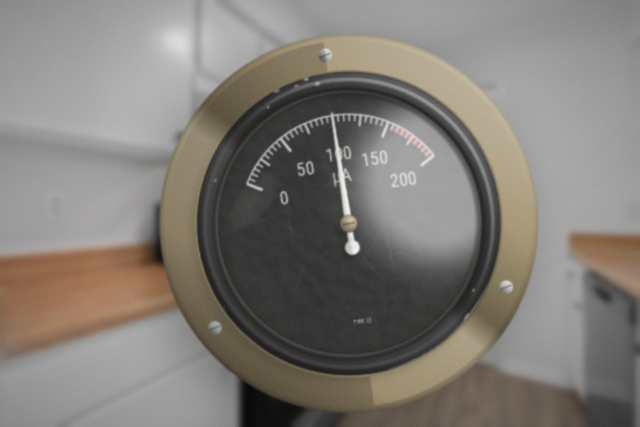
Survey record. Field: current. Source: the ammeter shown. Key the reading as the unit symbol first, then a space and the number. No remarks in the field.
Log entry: µA 100
